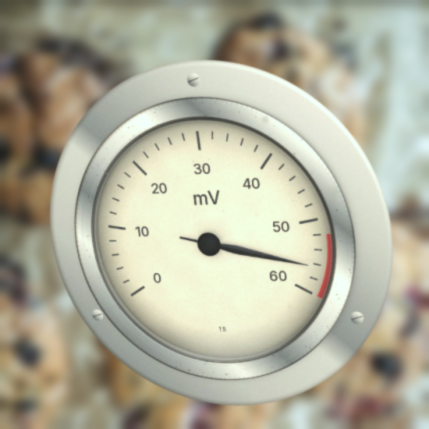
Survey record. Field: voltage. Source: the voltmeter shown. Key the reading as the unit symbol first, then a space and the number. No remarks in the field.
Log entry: mV 56
